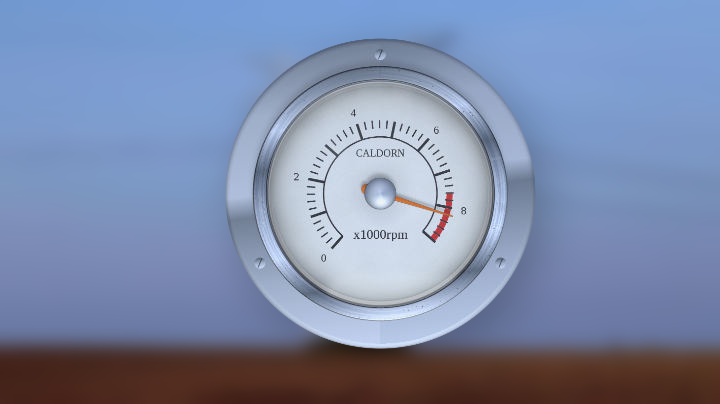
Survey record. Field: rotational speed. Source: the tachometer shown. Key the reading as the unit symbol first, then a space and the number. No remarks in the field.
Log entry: rpm 8200
